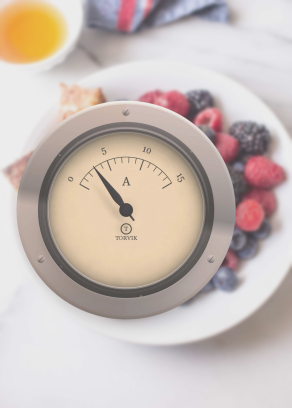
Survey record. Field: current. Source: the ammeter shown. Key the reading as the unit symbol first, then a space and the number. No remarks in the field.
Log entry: A 3
